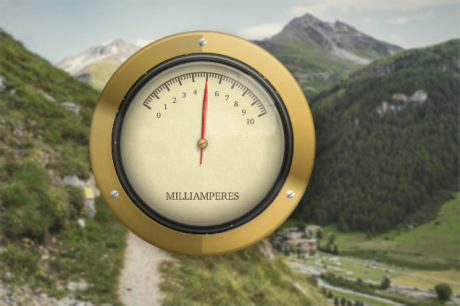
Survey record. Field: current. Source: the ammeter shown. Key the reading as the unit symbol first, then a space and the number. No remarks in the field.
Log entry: mA 5
